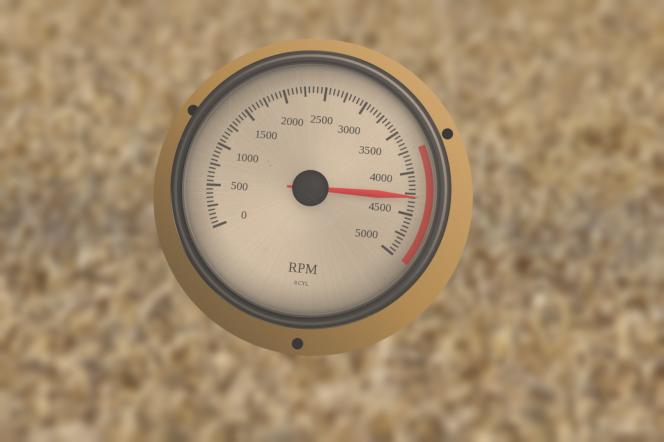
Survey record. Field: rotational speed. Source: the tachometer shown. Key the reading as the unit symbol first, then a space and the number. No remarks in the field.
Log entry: rpm 4300
